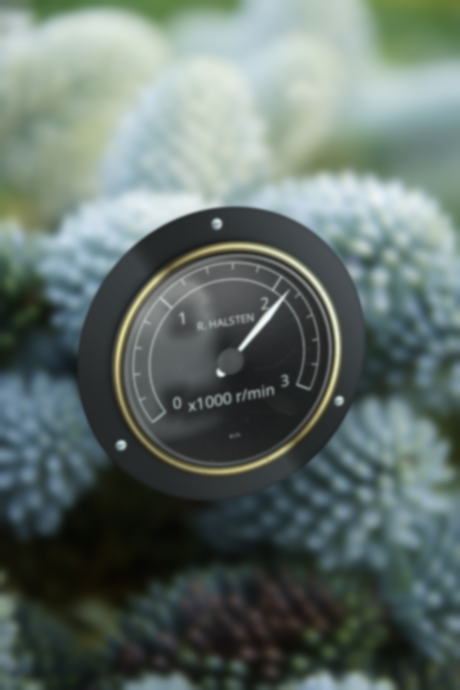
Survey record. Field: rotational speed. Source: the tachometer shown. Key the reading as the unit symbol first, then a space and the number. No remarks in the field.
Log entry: rpm 2100
